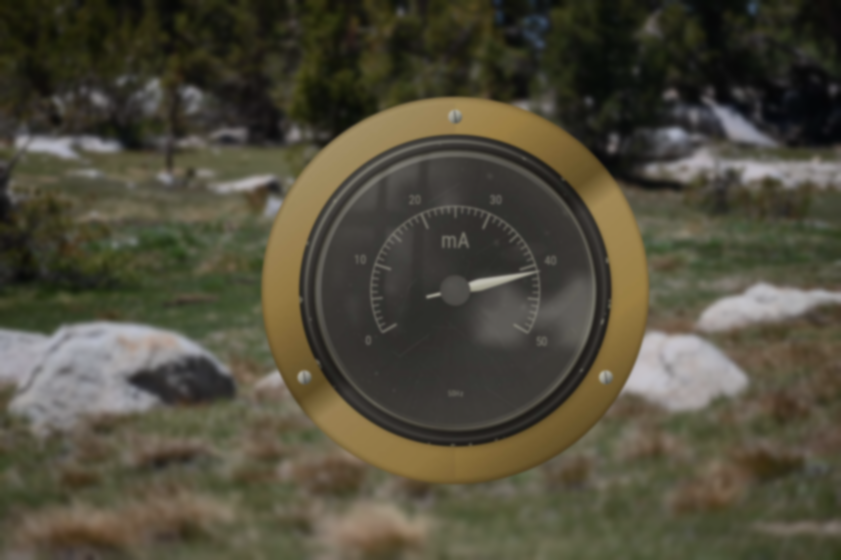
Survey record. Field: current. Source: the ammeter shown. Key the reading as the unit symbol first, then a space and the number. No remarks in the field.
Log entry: mA 41
